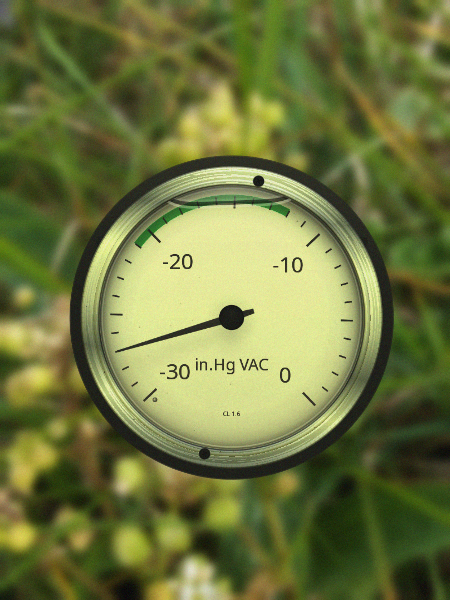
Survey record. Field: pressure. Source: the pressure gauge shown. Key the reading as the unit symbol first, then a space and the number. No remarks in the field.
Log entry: inHg -27
